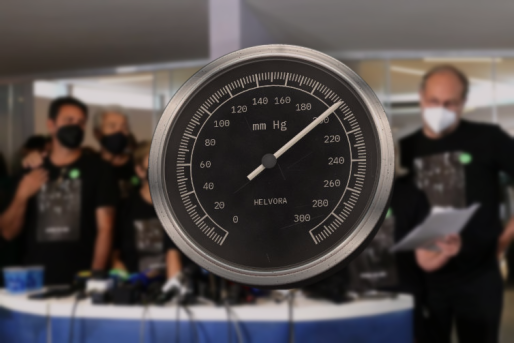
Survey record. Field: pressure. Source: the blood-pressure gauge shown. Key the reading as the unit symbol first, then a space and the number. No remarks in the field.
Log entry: mmHg 200
